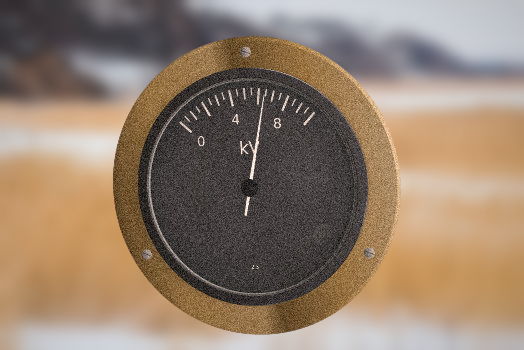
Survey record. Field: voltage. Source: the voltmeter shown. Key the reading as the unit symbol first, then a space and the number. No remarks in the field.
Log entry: kV 6.5
